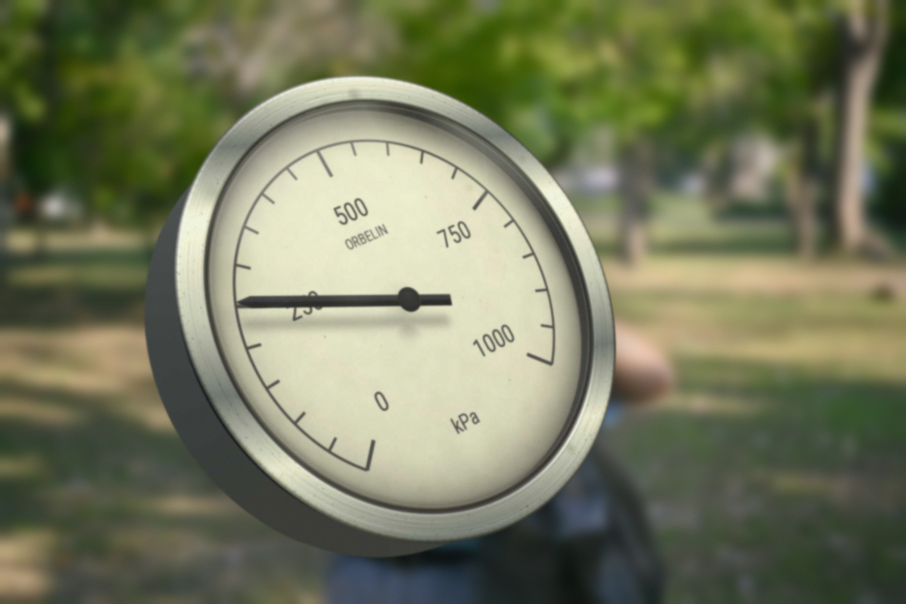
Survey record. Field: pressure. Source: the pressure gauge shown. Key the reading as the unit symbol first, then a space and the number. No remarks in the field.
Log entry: kPa 250
